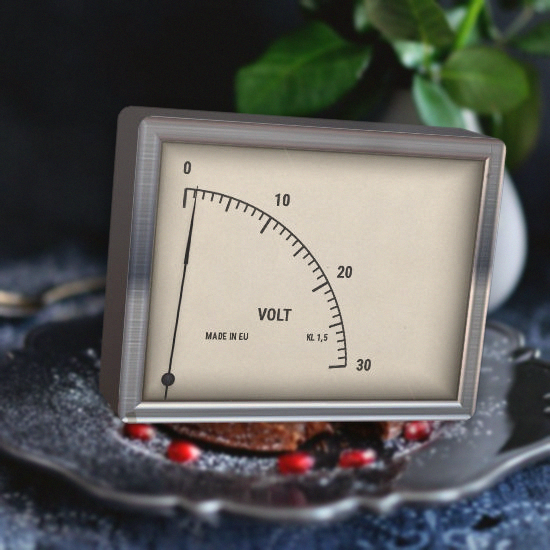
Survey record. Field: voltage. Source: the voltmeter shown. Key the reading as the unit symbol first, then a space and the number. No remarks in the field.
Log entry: V 1
